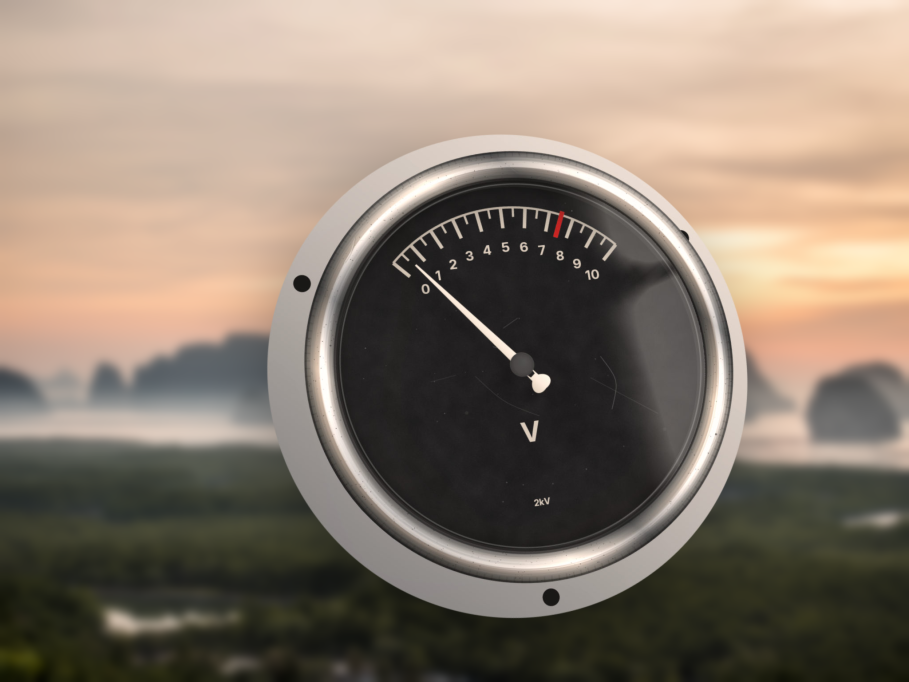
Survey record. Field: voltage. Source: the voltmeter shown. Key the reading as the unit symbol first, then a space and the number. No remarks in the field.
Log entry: V 0.5
